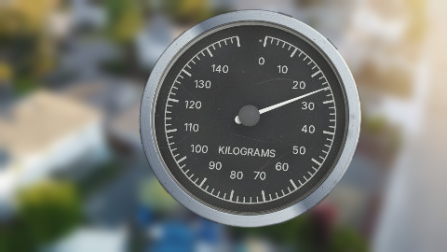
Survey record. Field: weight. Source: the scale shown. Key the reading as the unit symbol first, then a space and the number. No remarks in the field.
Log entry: kg 26
